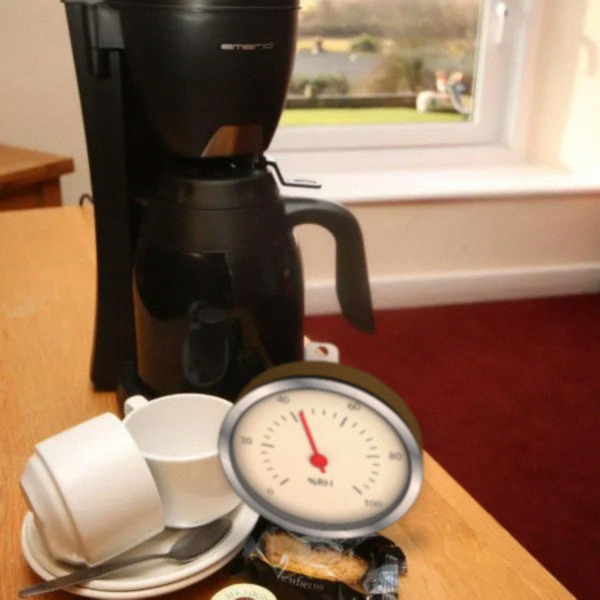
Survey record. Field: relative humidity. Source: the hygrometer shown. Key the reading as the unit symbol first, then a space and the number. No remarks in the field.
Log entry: % 44
